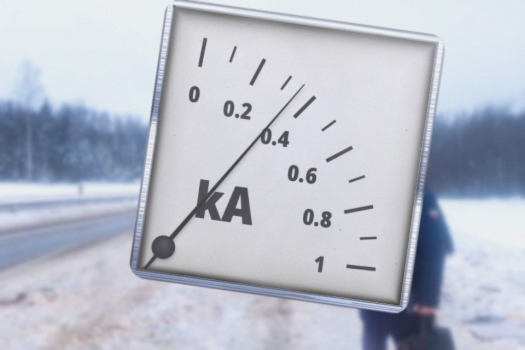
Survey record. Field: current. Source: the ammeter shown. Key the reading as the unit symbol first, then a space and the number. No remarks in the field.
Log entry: kA 0.35
